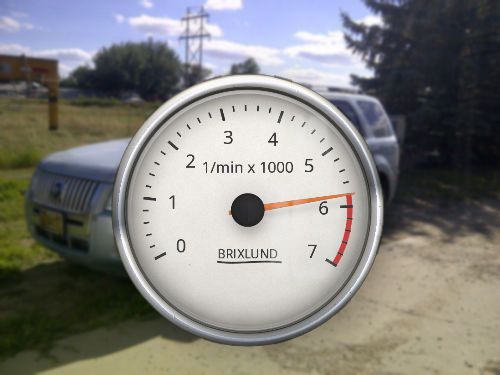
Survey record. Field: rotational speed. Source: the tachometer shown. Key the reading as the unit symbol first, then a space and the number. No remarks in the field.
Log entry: rpm 5800
